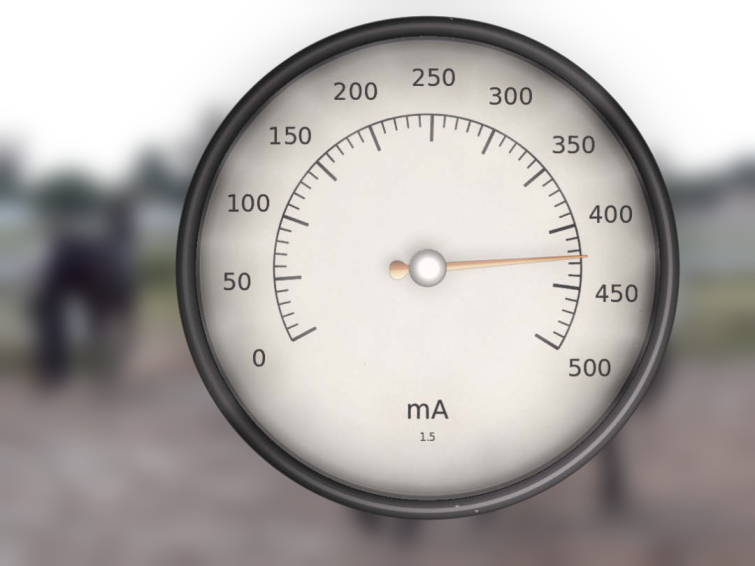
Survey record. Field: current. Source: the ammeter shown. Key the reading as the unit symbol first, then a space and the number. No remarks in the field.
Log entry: mA 425
